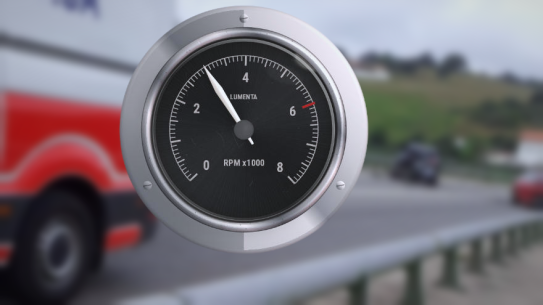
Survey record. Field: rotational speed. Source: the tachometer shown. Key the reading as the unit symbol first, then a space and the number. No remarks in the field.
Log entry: rpm 3000
